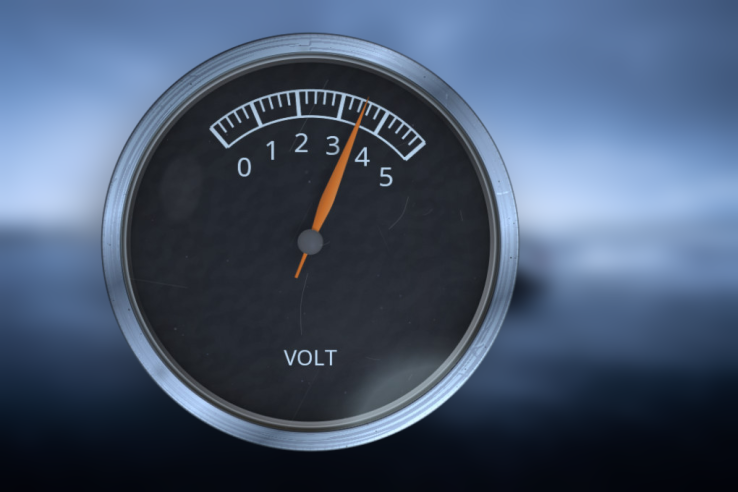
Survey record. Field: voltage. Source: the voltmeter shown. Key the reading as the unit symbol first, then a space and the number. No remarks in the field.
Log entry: V 3.5
